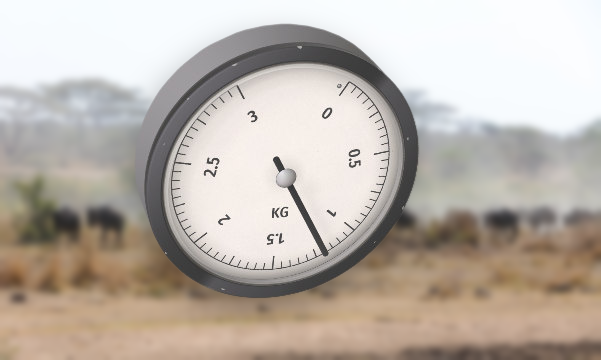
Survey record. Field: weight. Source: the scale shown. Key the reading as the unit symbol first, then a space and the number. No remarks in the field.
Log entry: kg 1.2
